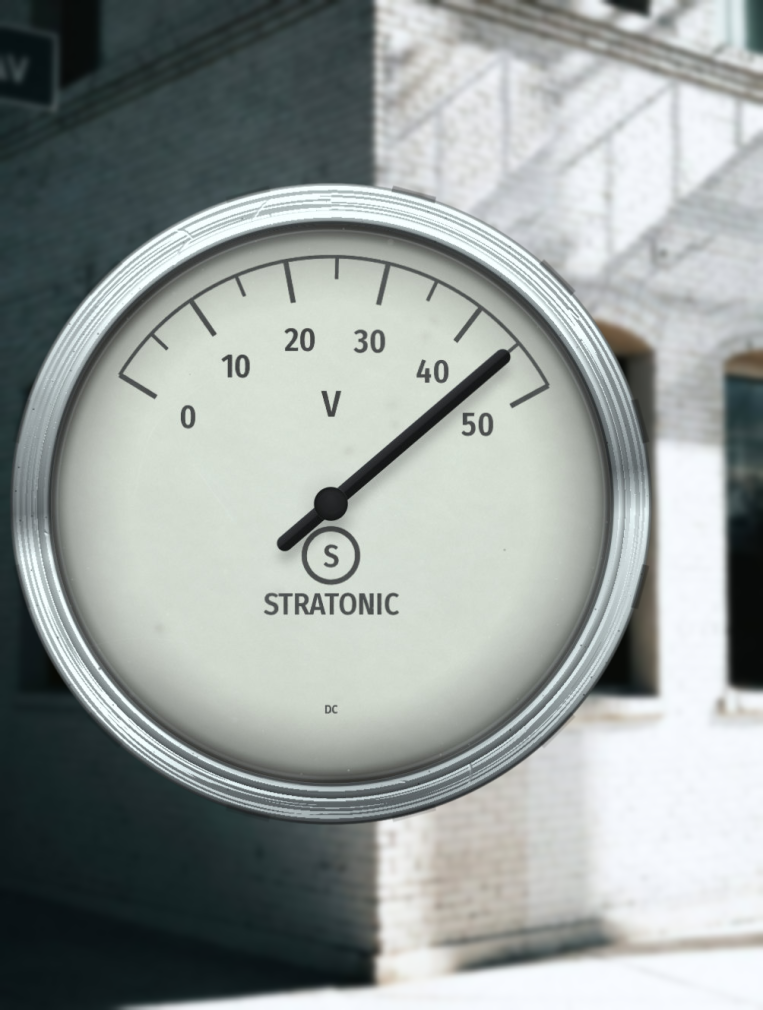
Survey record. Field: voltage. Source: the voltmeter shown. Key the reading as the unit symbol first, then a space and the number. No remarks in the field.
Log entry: V 45
